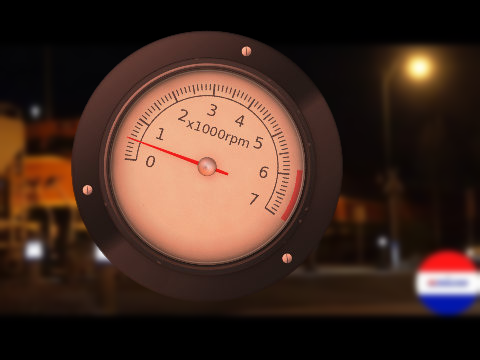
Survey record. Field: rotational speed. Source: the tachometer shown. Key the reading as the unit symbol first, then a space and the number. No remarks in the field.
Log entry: rpm 500
